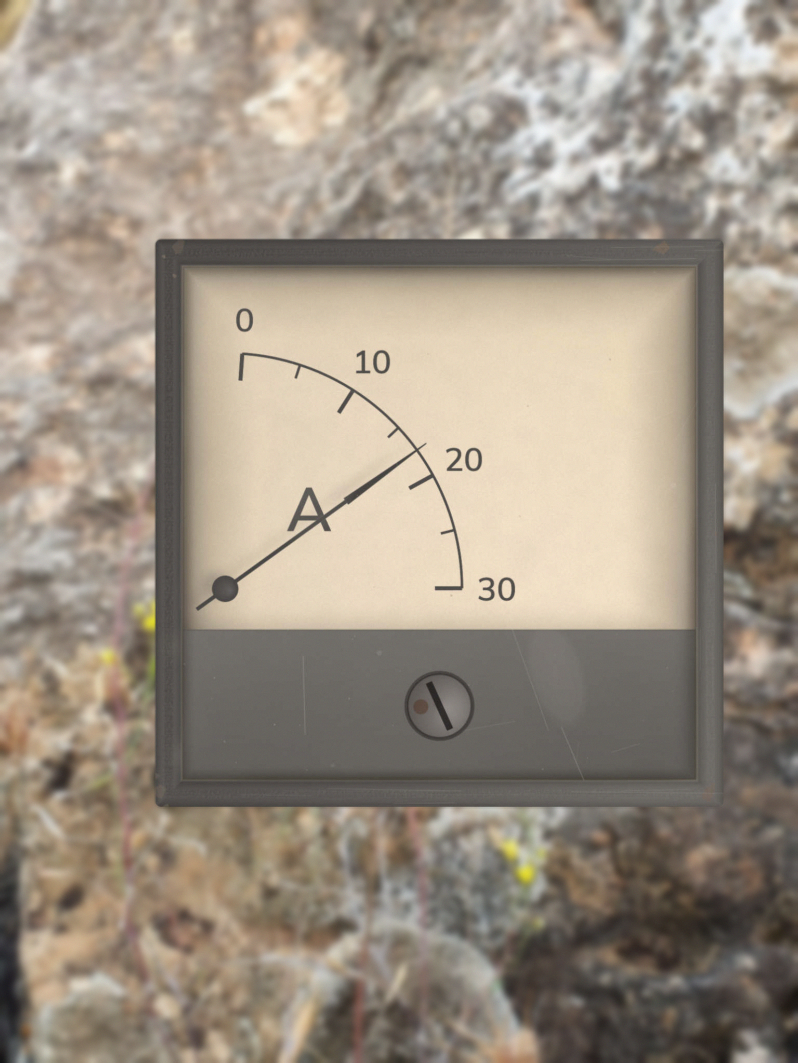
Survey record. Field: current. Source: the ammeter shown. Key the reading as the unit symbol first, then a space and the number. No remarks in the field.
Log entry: A 17.5
